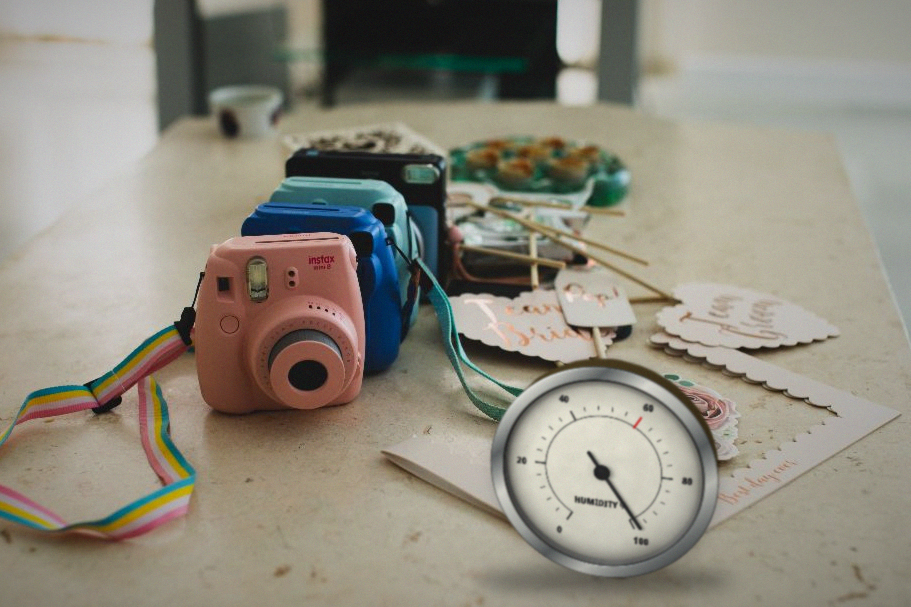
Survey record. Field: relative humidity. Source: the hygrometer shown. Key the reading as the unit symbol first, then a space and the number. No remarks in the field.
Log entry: % 98
